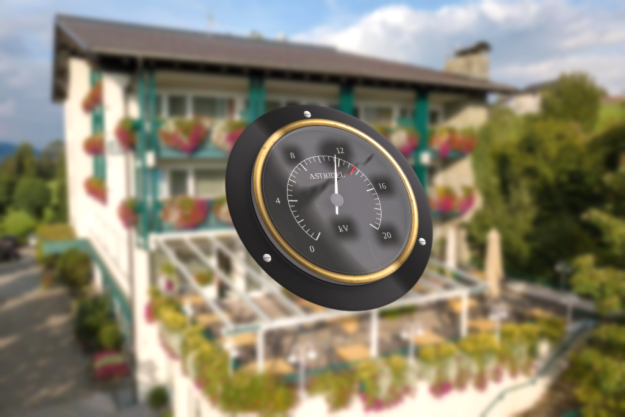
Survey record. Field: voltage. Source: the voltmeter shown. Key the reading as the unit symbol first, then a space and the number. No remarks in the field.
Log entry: kV 11.5
